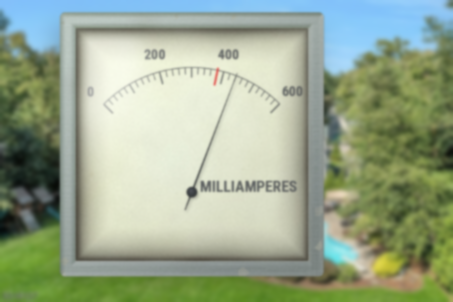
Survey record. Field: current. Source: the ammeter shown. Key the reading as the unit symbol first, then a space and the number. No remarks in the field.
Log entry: mA 440
